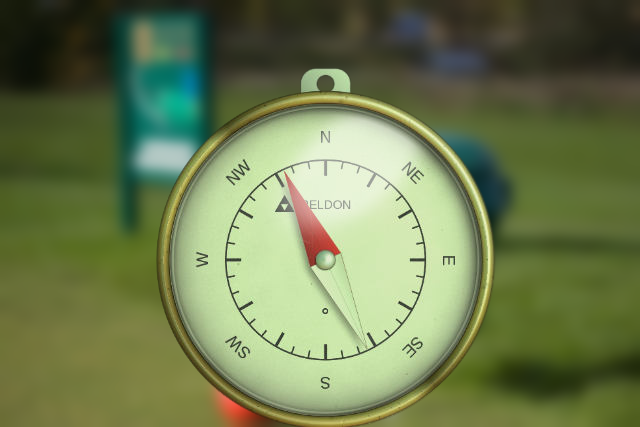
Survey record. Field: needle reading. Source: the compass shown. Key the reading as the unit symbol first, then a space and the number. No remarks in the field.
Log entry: ° 335
